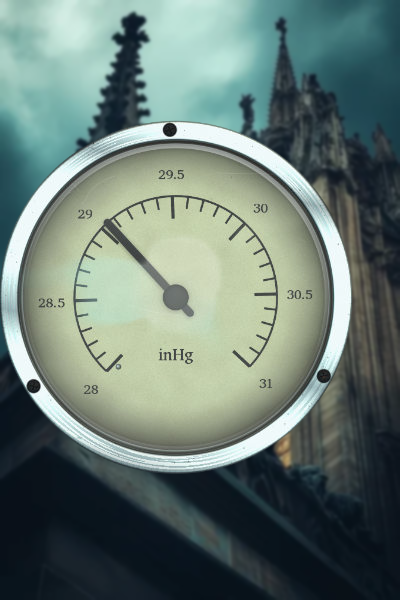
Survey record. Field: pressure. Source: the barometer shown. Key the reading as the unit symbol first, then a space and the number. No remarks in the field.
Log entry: inHg 29.05
